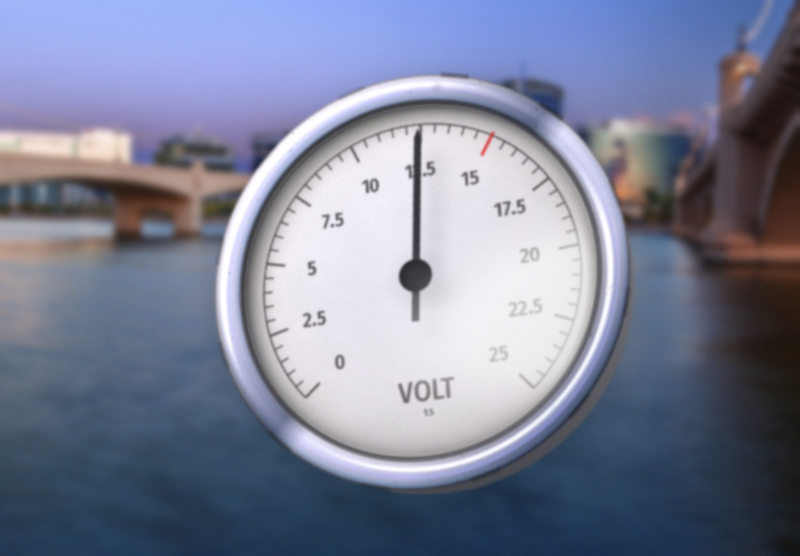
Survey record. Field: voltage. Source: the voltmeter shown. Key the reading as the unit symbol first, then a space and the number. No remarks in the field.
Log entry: V 12.5
